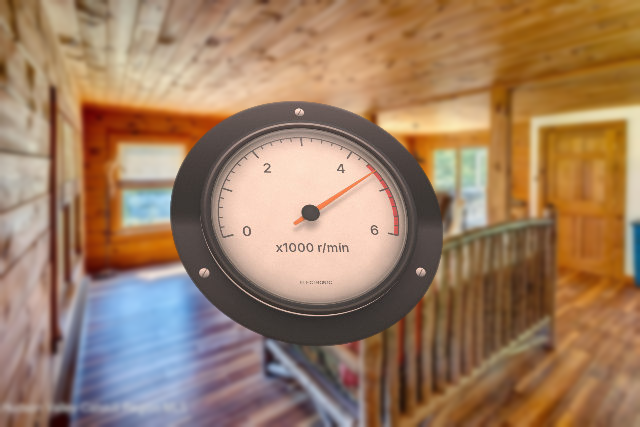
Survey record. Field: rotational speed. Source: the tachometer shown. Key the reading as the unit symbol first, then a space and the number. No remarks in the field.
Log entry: rpm 4600
